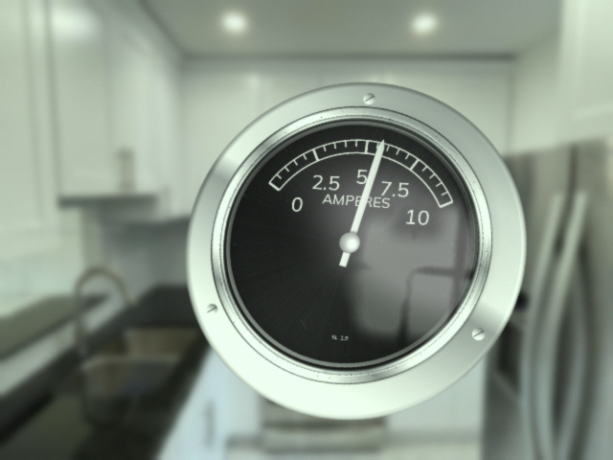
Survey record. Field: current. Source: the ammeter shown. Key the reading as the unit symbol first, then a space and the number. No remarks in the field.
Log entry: A 5.75
